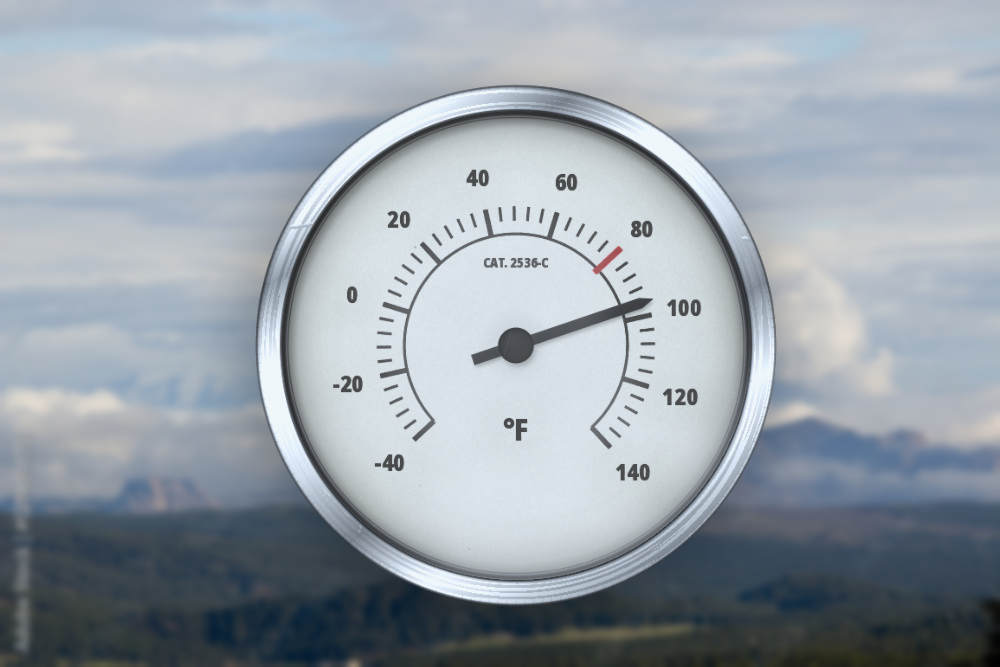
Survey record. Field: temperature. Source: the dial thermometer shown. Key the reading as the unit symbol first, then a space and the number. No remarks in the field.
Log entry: °F 96
